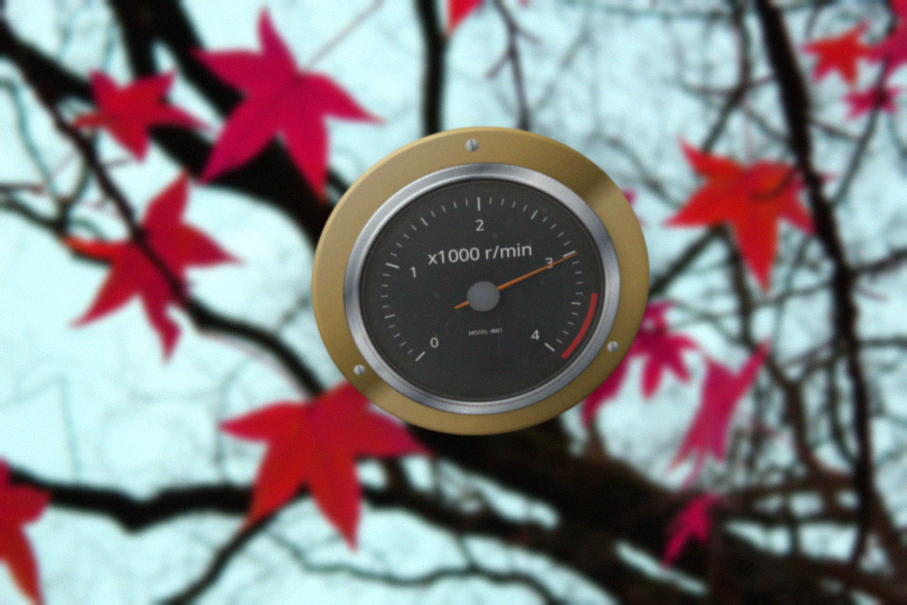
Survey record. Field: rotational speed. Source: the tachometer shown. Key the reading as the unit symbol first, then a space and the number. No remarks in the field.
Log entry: rpm 3000
